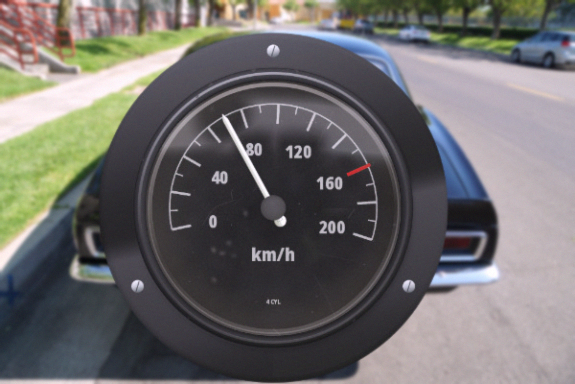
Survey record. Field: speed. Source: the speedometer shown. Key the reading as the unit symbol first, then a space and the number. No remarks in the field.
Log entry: km/h 70
